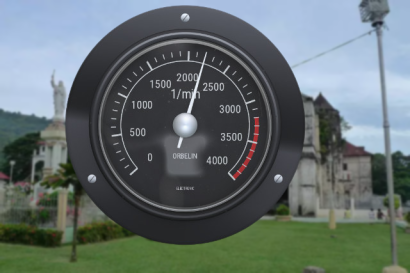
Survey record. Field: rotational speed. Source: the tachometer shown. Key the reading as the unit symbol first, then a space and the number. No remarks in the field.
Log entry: rpm 2200
